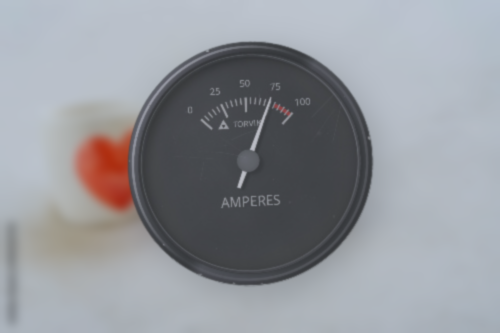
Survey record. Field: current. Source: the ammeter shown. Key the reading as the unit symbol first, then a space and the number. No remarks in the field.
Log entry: A 75
